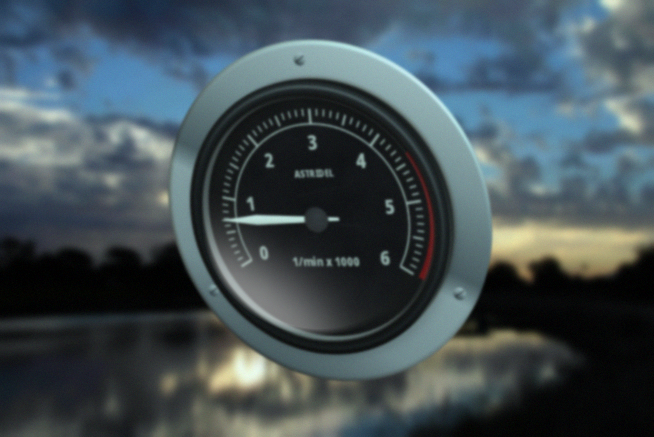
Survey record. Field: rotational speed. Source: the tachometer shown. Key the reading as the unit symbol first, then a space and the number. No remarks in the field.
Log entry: rpm 700
